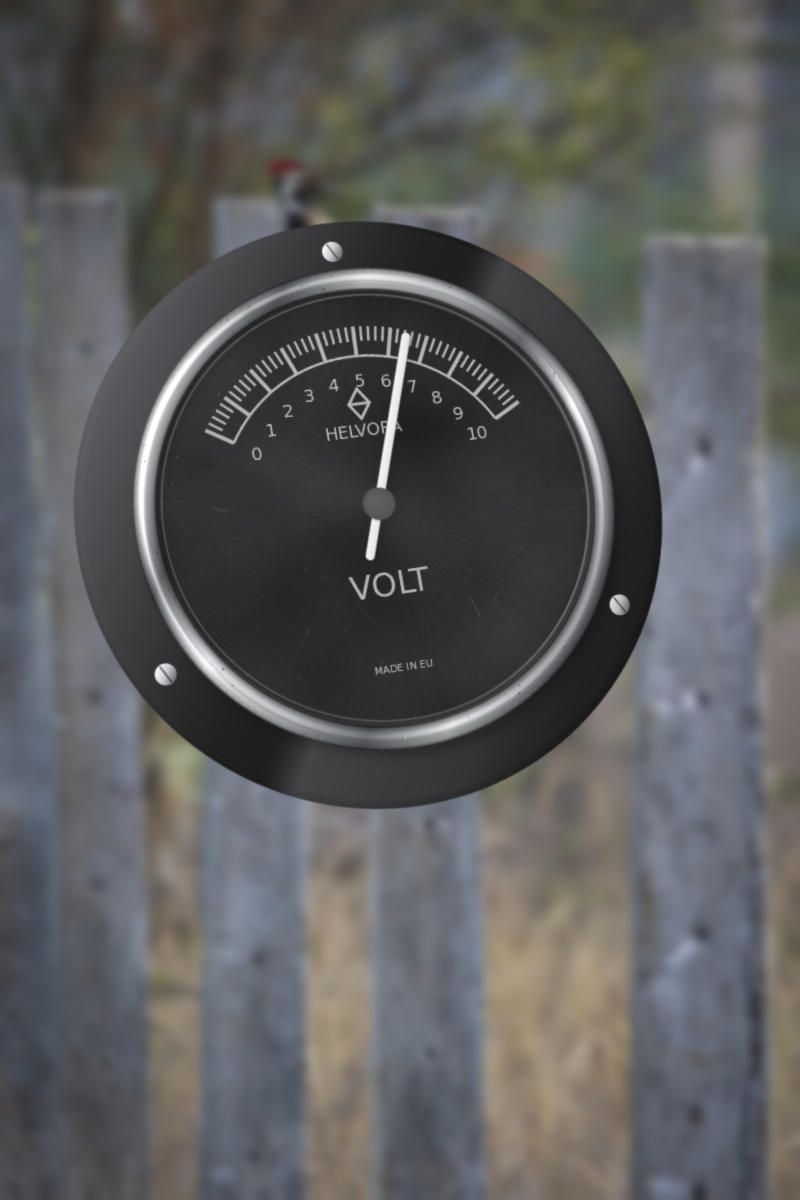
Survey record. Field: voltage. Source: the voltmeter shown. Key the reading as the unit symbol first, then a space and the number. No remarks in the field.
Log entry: V 6.4
